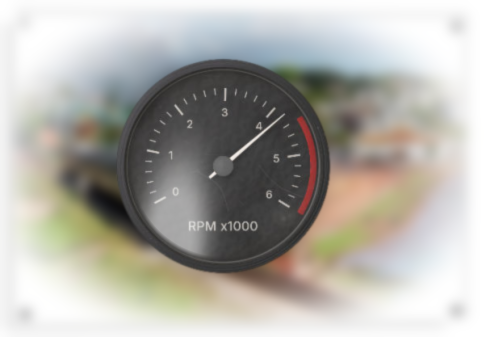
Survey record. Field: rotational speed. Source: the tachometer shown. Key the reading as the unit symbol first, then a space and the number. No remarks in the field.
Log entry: rpm 4200
